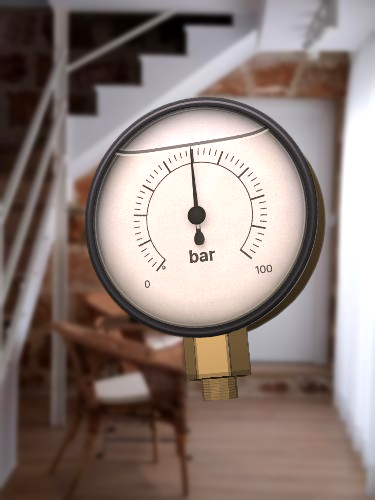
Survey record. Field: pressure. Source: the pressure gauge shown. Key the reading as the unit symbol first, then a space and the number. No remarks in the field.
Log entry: bar 50
